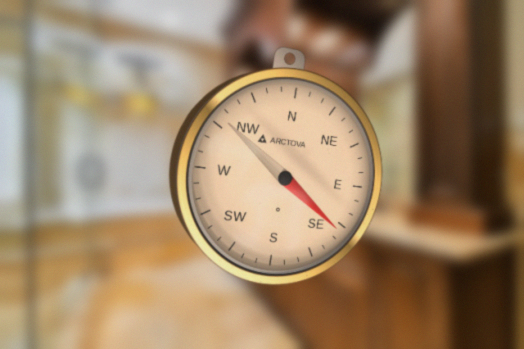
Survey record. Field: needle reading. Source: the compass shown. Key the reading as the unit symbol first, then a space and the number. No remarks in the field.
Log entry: ° 125
